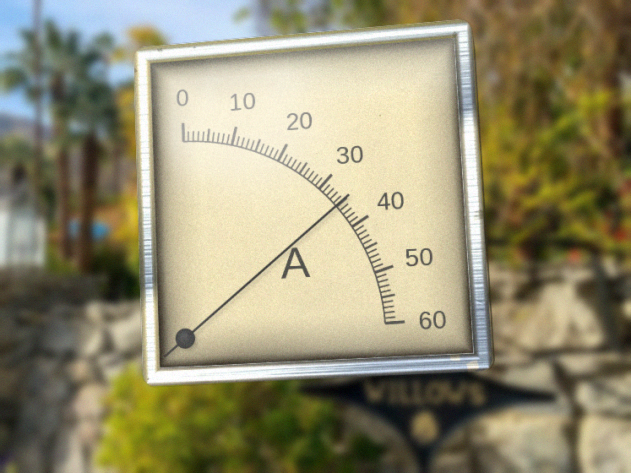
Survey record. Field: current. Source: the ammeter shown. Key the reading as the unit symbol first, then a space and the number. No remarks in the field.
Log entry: A 35
